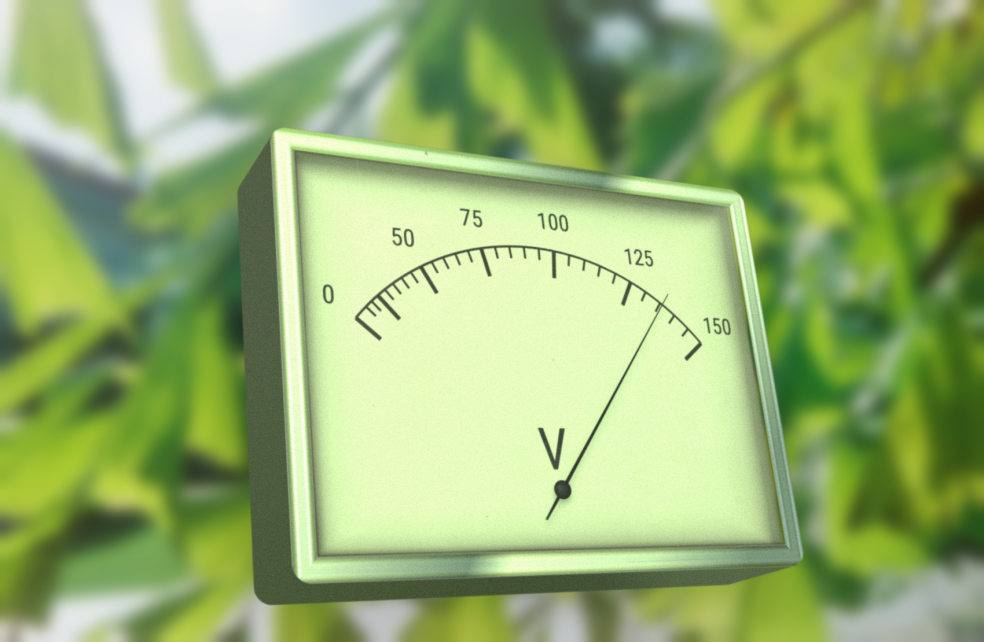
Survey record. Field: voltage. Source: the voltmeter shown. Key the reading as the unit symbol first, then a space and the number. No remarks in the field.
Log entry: V 135
